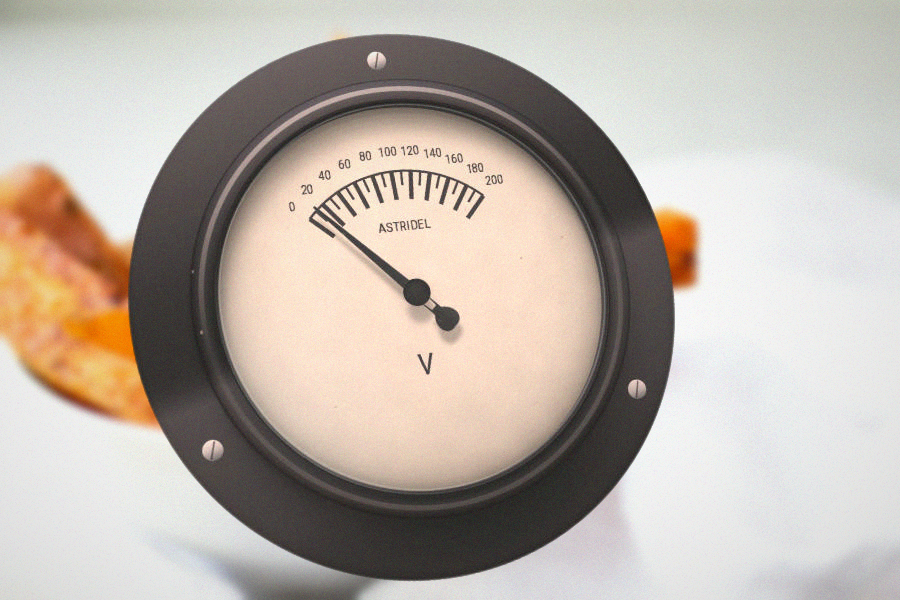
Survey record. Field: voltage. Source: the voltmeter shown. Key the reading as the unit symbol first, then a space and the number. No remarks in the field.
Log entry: V 10
